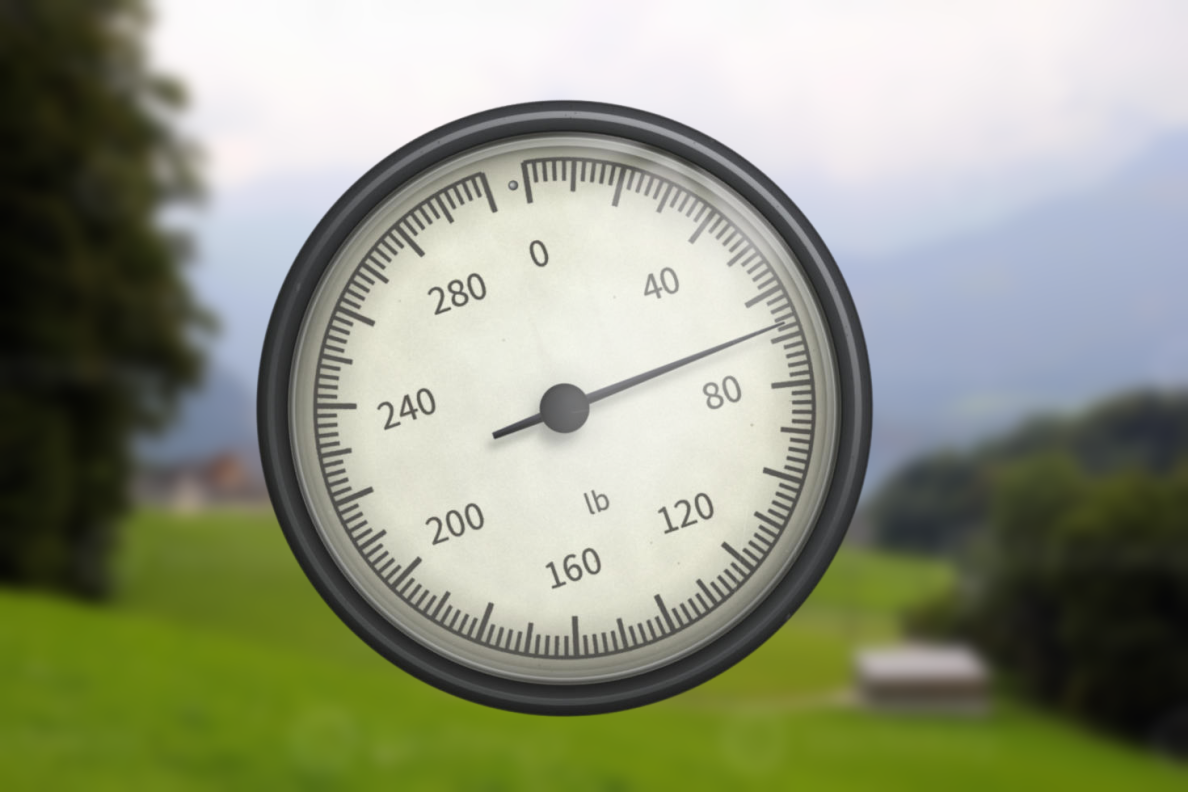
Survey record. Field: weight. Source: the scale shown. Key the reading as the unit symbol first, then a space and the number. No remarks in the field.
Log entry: lb 67
